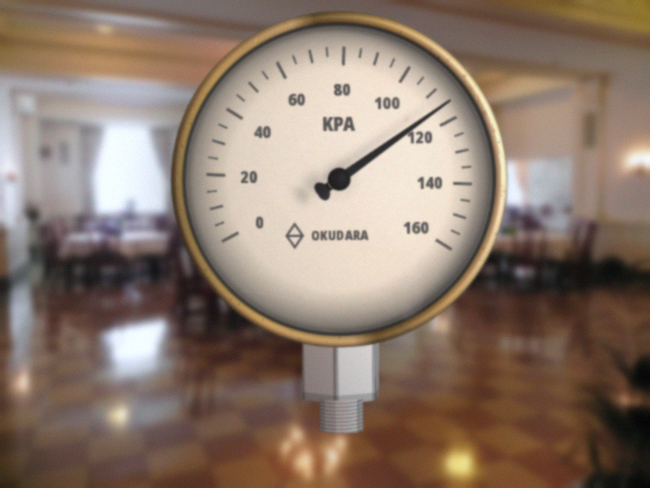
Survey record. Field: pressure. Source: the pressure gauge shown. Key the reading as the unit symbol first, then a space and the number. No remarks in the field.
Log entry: kPa 115
